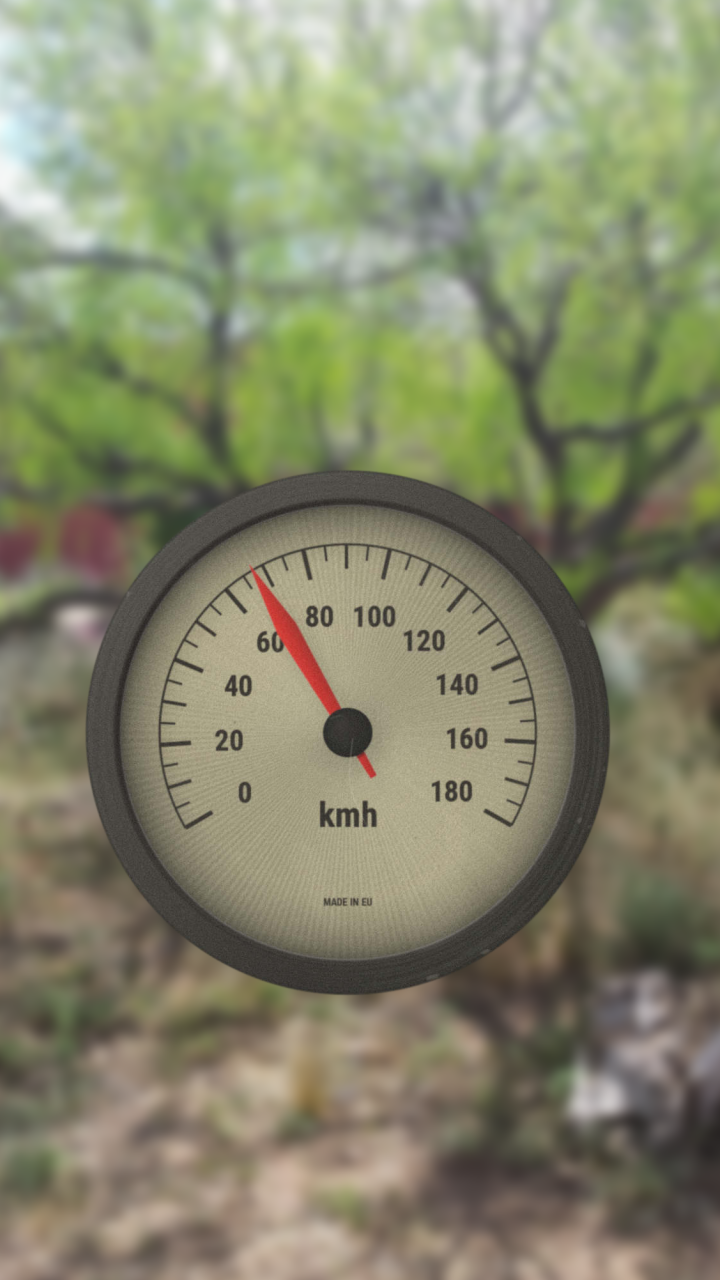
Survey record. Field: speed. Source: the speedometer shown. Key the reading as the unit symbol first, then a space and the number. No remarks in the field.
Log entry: km/h 67.5
